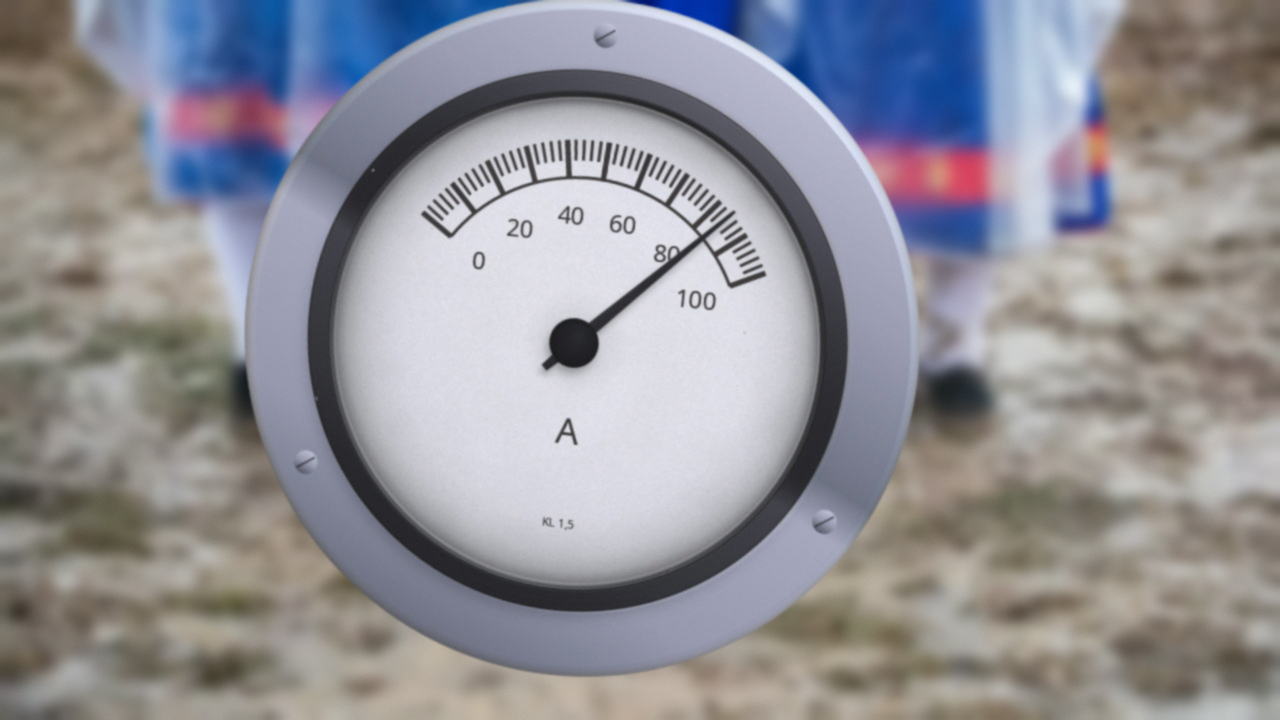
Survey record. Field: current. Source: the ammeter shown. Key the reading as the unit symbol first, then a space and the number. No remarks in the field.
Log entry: A 84
